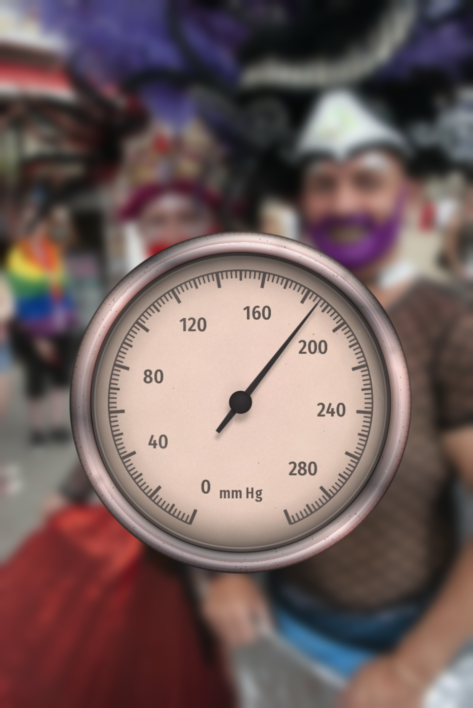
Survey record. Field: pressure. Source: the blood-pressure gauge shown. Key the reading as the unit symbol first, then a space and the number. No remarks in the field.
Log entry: mmHg 186
